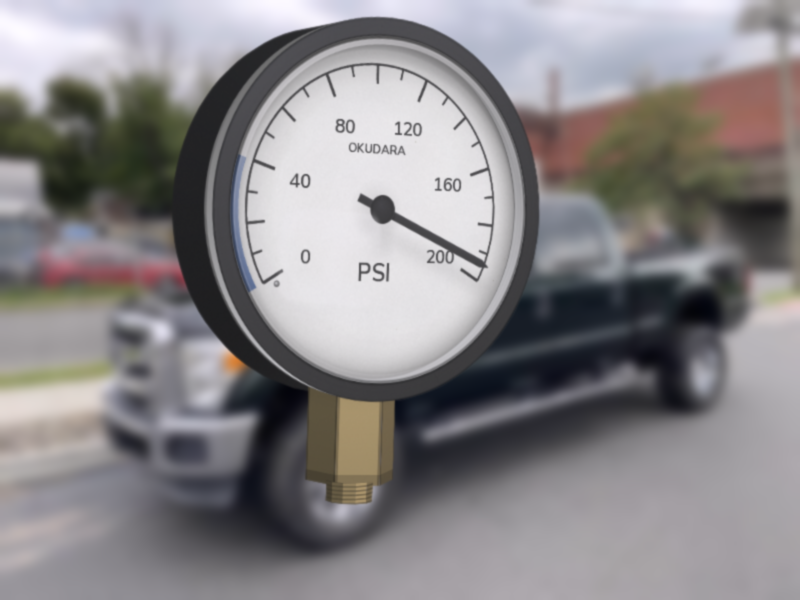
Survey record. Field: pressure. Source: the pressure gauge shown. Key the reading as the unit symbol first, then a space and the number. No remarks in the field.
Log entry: psi 195
